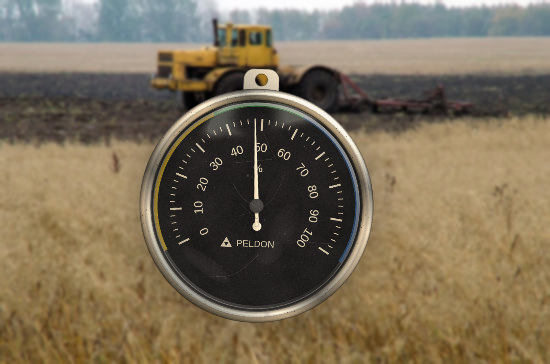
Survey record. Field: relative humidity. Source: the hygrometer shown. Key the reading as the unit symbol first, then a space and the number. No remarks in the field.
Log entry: % 48
